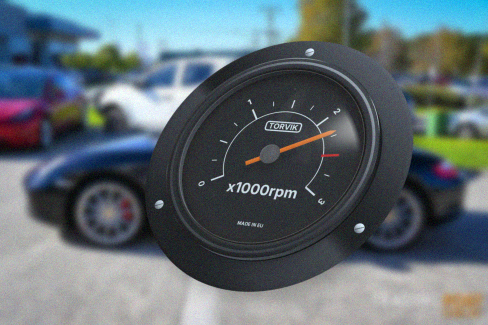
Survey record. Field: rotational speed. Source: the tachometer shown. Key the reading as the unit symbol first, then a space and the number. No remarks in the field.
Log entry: rpm 2250
